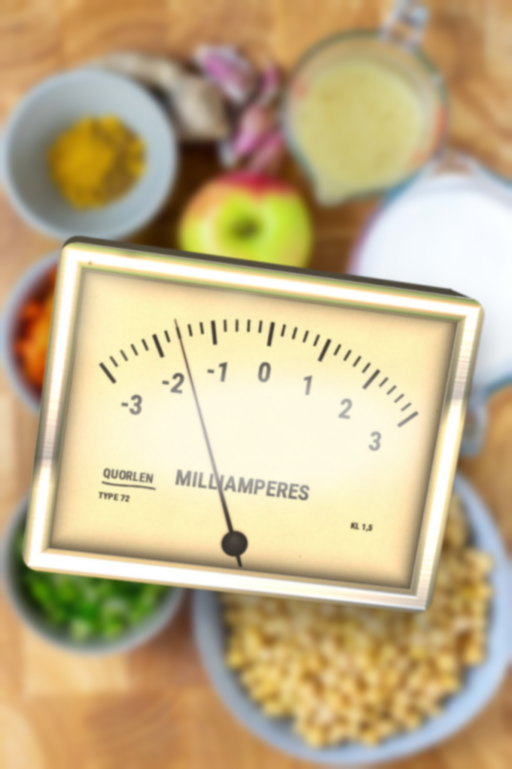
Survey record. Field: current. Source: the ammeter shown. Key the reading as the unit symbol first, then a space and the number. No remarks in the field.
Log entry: mA -1.6
